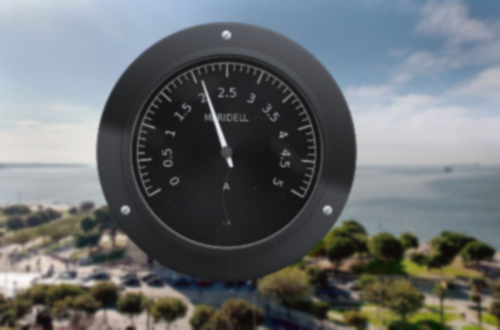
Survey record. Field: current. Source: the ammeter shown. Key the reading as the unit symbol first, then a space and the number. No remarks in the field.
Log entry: A 2.1
